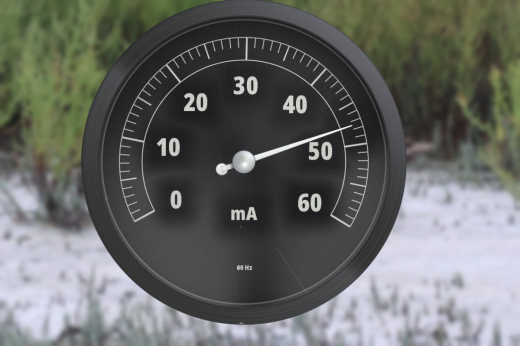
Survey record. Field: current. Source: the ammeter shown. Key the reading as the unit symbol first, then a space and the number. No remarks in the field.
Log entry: mA 47.5
